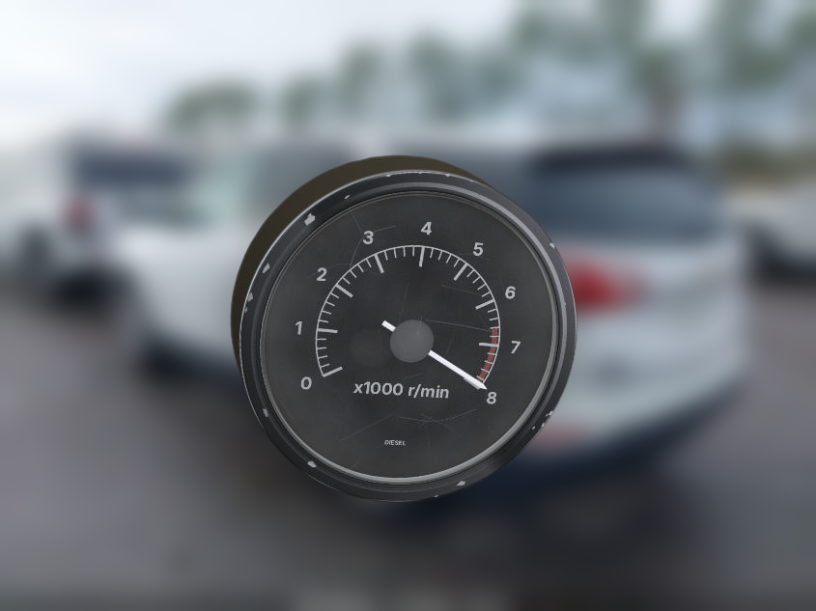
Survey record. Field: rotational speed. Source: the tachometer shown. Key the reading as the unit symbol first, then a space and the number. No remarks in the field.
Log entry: rpm 7900
